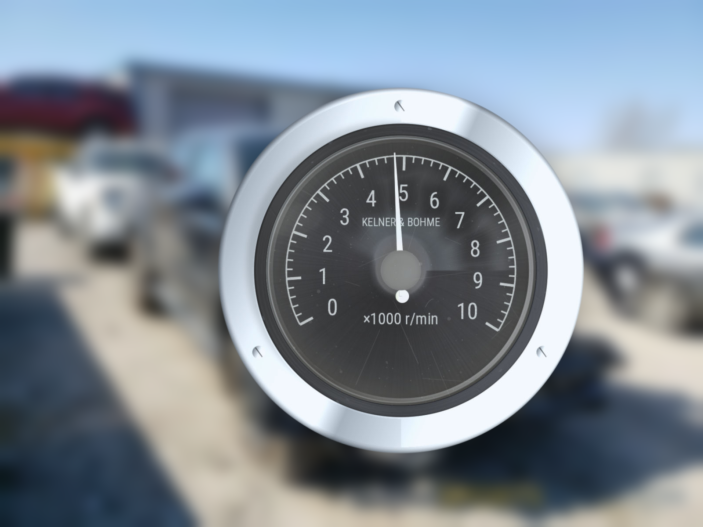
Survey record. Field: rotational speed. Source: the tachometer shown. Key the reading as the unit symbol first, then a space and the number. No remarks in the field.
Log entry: rpm 4800
